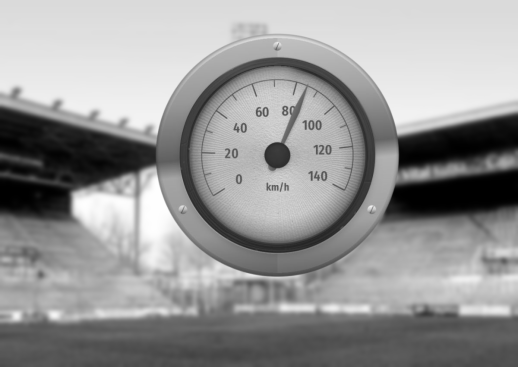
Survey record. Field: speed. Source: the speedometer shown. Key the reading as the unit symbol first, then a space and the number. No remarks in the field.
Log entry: km/h 85
